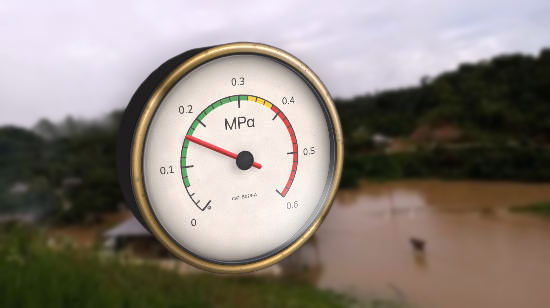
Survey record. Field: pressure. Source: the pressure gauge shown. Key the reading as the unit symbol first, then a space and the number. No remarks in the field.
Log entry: MPa 0.16
